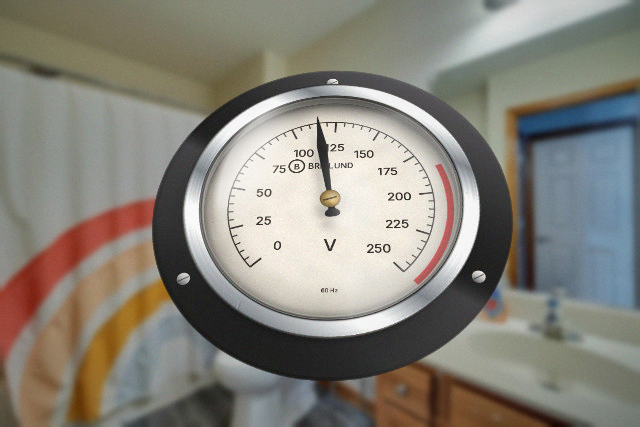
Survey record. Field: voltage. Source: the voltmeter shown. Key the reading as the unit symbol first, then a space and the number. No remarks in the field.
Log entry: V 115
